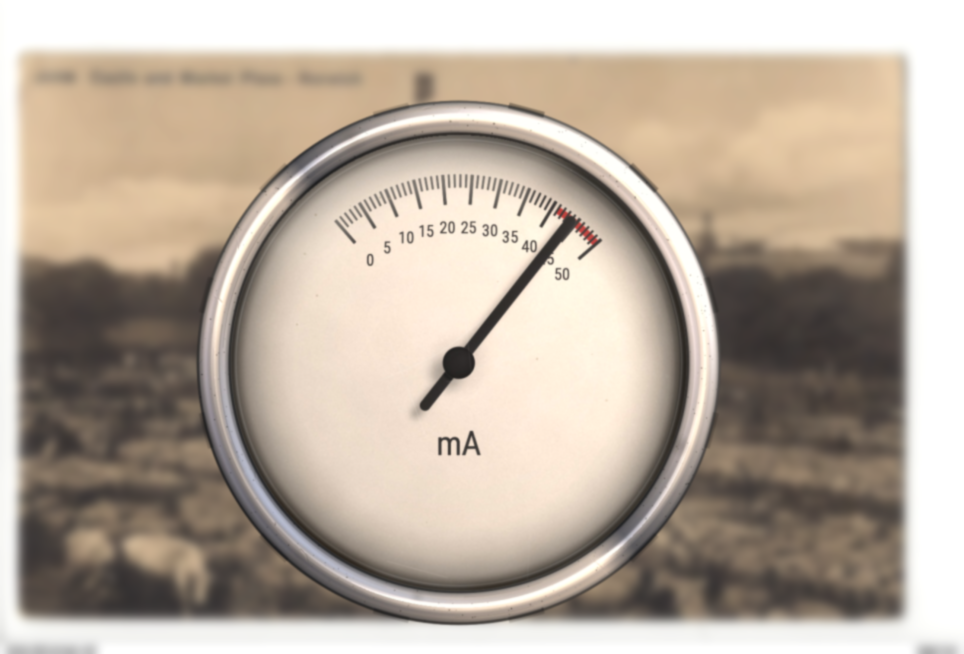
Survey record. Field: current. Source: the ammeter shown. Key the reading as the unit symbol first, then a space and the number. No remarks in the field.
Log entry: mA 44
